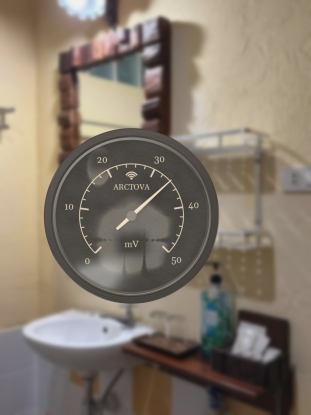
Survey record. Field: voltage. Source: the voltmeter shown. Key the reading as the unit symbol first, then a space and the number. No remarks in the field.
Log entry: mV 34
